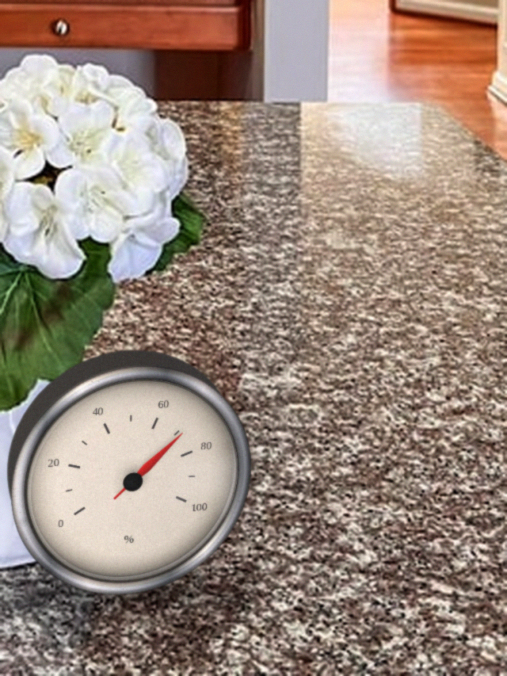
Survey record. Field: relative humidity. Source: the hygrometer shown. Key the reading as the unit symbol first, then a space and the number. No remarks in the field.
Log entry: % 70
